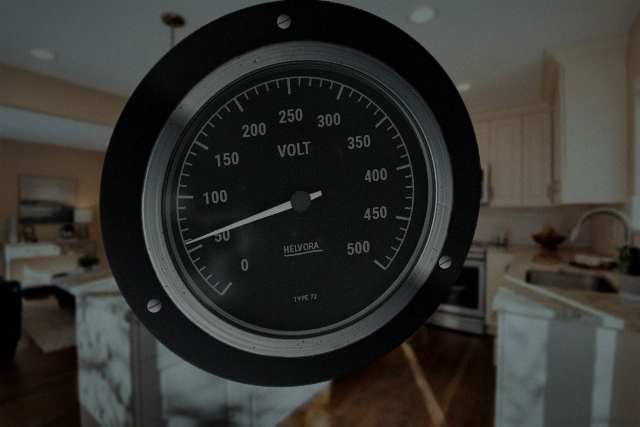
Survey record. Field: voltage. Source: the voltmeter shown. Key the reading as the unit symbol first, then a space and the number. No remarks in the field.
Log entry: V 60
